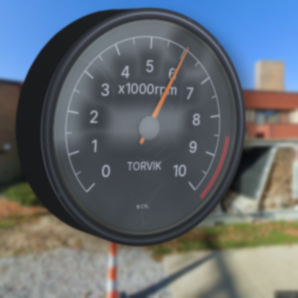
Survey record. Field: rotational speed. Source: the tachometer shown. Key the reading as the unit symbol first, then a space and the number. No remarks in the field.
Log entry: rpm 6000
